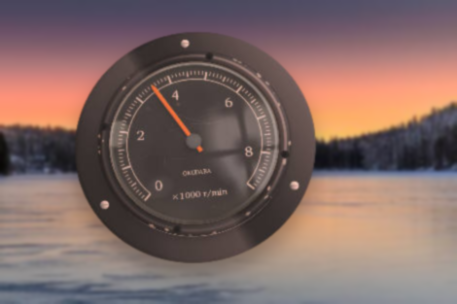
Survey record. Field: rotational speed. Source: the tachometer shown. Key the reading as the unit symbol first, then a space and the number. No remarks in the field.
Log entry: rpm 3500
